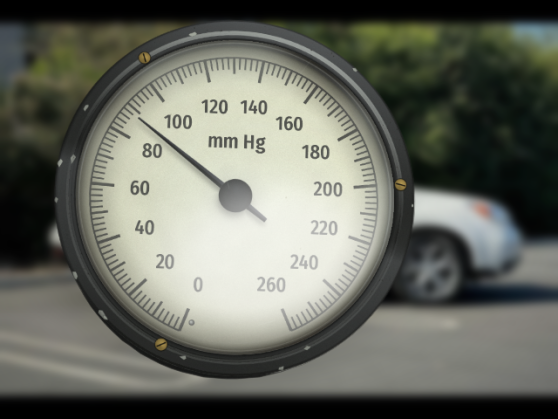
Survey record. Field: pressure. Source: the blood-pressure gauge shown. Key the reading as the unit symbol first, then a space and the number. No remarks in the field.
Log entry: mmHg 88
